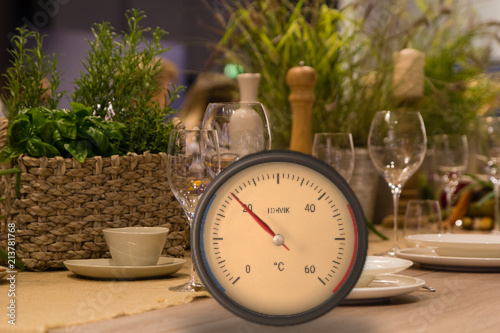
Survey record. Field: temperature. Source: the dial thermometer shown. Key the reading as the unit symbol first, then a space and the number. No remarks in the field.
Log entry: °C 20
